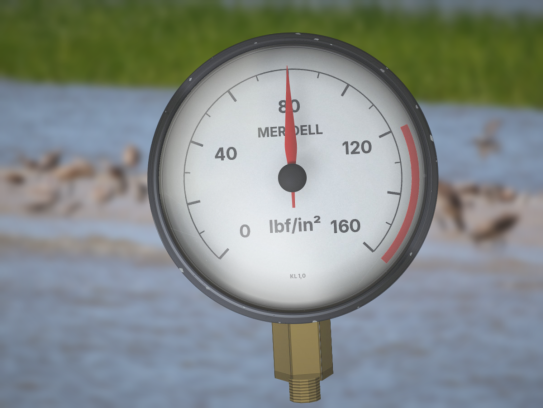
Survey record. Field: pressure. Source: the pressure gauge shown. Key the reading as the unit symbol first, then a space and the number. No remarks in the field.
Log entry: psi 80
